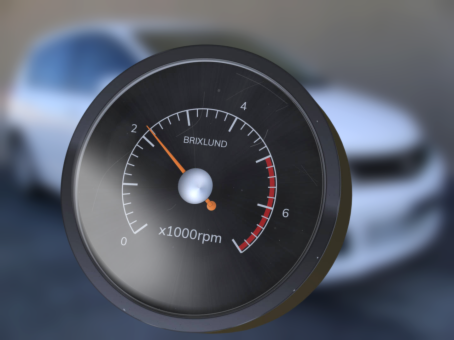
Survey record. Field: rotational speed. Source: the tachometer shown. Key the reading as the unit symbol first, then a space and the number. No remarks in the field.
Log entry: rpm 2200
